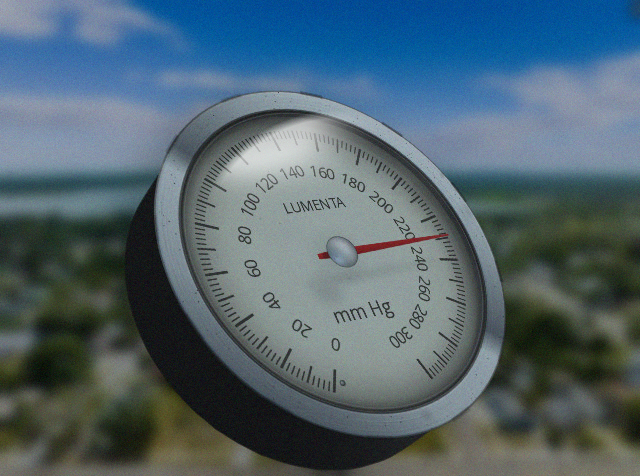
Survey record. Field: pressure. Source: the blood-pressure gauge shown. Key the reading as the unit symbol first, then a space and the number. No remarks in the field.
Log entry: mmHg 230
